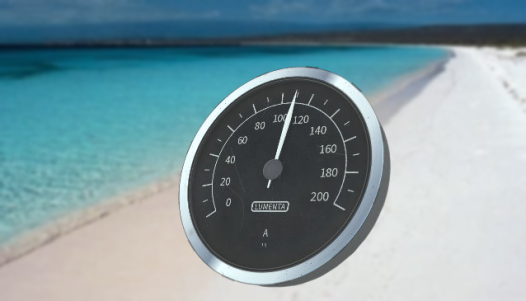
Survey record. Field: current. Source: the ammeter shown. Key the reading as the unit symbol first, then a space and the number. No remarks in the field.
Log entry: A 110
